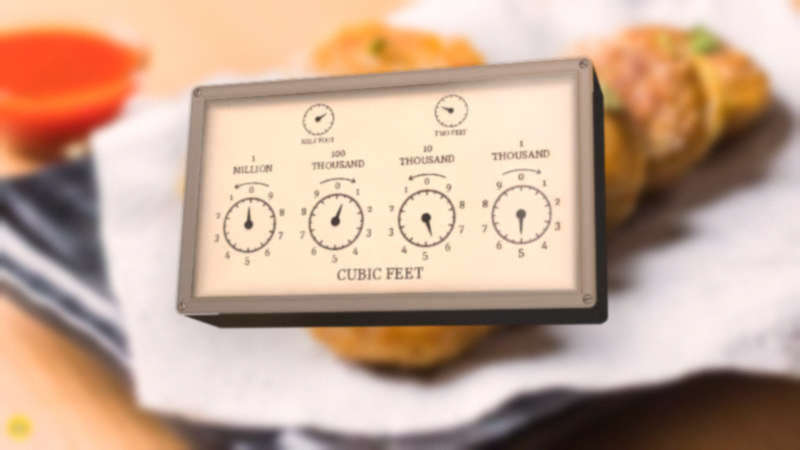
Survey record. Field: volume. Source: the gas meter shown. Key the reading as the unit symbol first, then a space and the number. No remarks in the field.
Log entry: ft³ 5500
